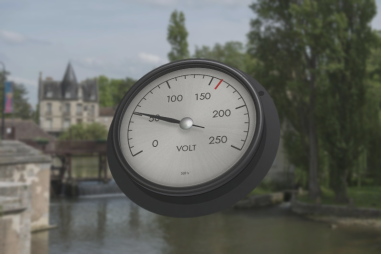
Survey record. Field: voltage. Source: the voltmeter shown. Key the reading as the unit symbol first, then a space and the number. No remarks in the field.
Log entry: V 50
